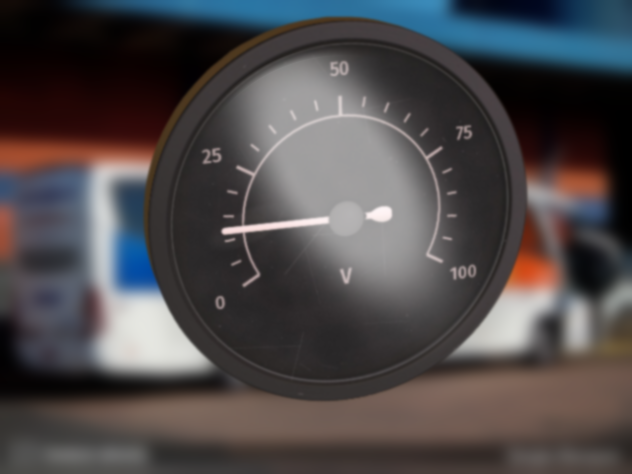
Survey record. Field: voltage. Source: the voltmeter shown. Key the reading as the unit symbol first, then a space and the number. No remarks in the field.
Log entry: V 12.5
